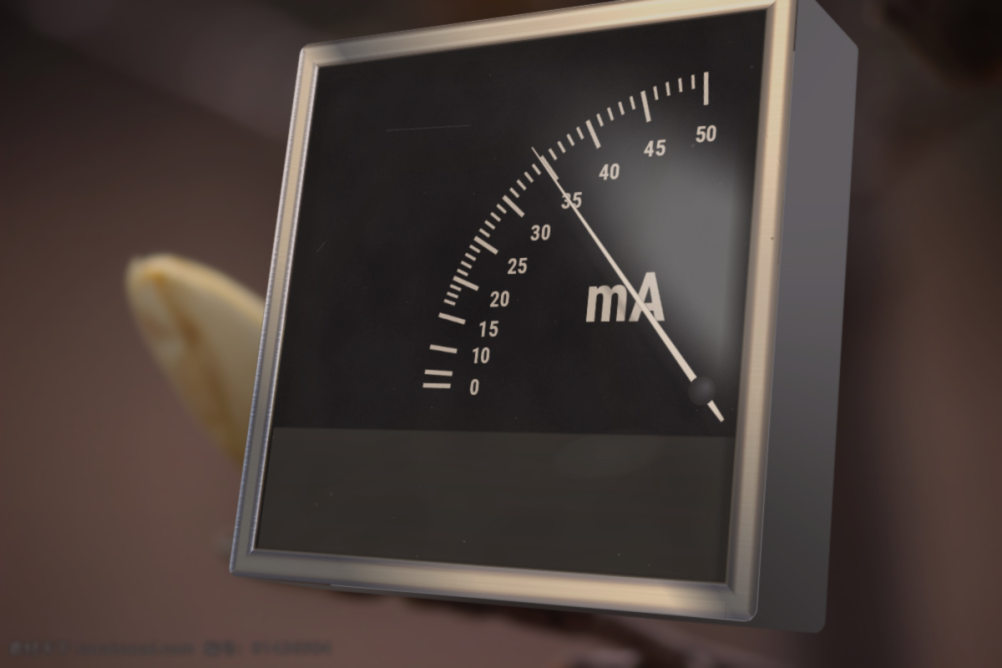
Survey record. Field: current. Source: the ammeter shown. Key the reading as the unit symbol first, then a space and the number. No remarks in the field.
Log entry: mA 35
